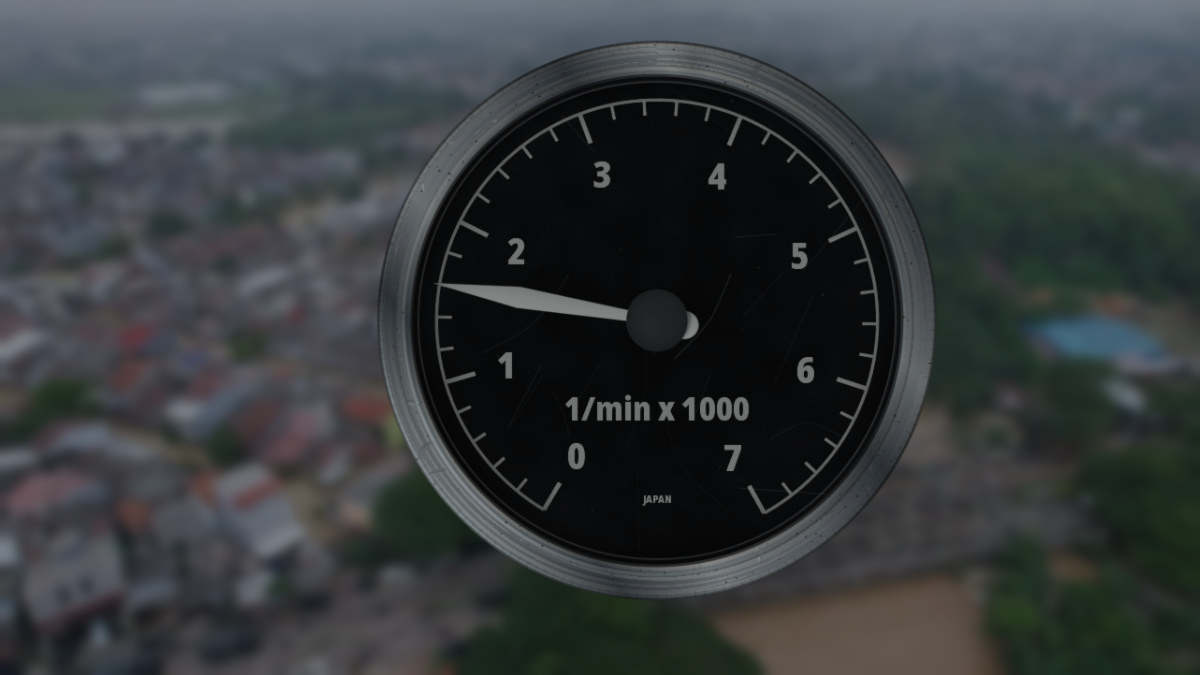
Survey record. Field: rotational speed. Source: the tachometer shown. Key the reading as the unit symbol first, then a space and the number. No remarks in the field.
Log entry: rpm 1600
